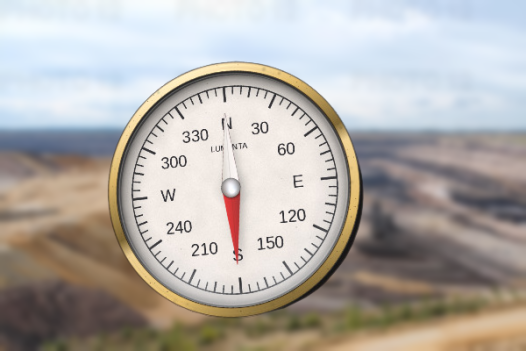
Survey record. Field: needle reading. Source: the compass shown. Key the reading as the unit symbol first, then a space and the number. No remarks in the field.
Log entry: ° 180
